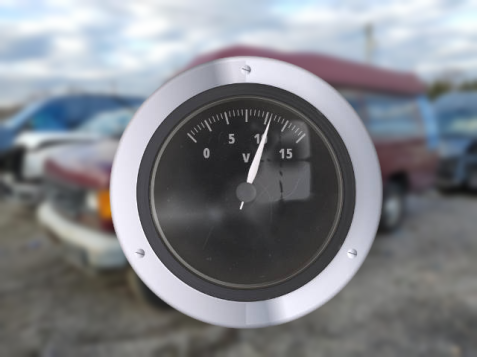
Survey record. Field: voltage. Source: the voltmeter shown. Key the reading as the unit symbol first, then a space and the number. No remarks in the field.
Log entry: V 10.5
